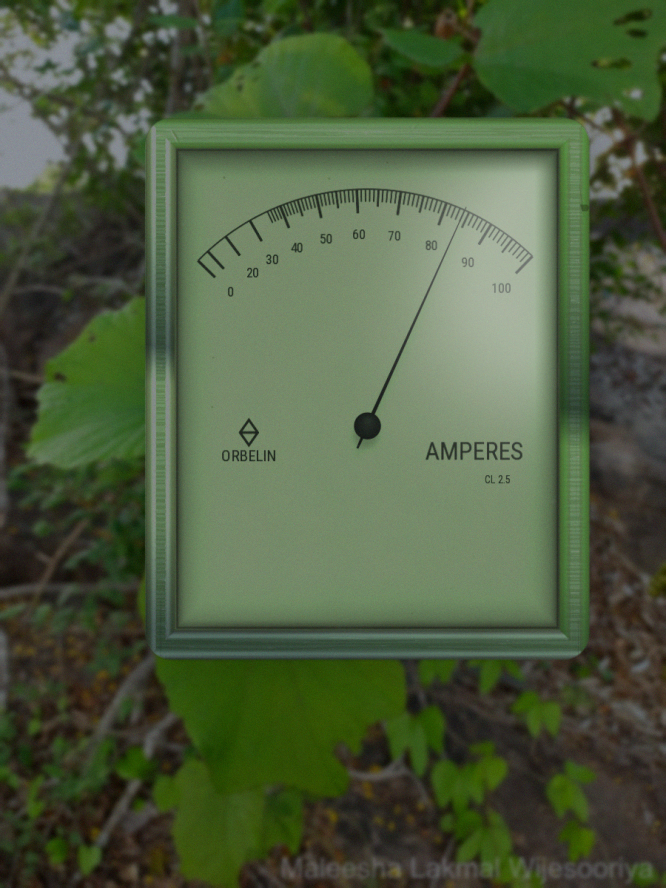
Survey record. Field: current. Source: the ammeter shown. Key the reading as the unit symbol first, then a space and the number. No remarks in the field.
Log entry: A 84
